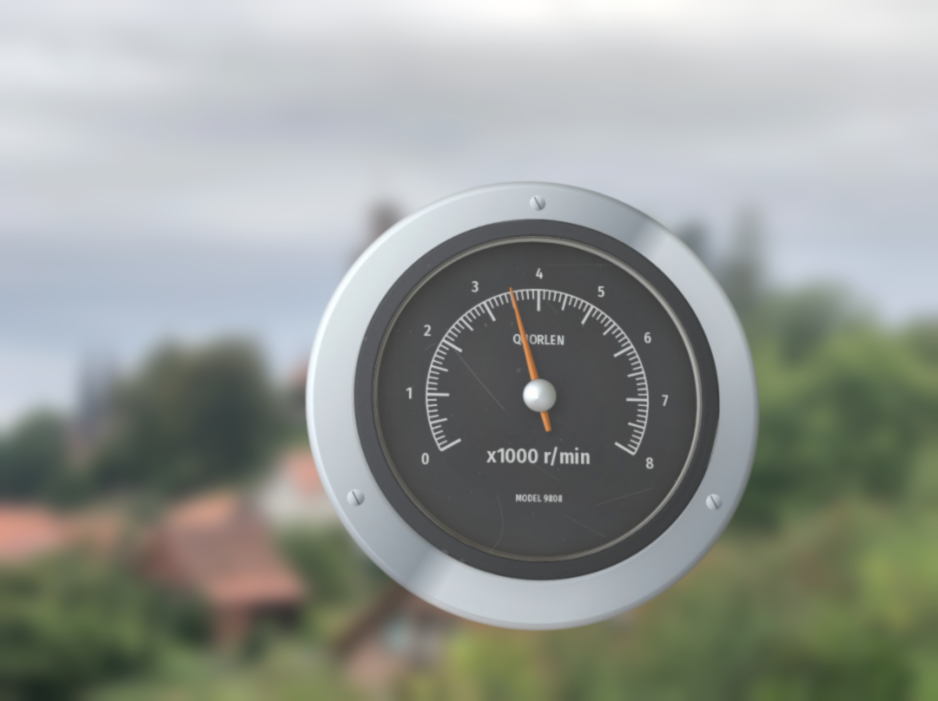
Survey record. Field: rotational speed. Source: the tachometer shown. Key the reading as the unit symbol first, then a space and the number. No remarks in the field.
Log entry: rpm 3500
